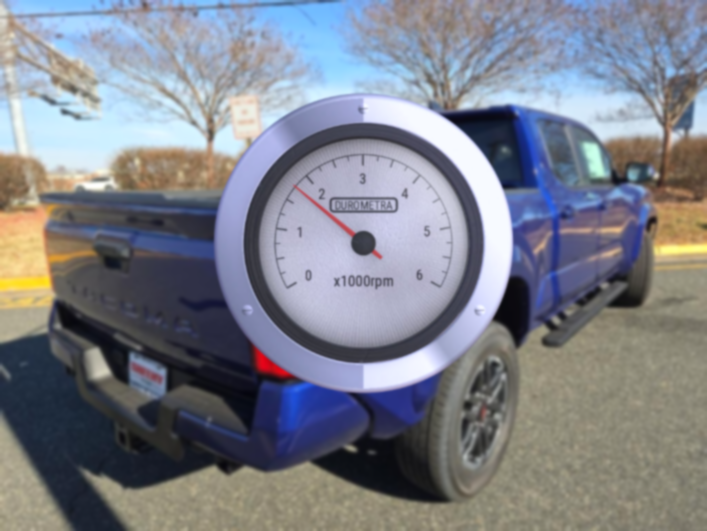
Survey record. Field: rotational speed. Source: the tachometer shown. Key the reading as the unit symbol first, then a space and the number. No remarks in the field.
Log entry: rpm 1750
